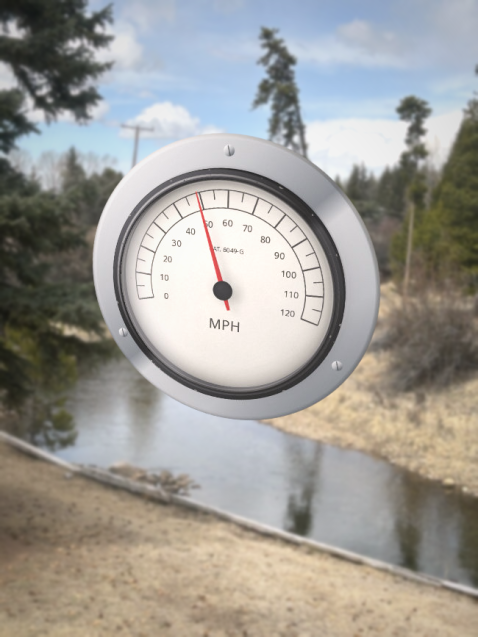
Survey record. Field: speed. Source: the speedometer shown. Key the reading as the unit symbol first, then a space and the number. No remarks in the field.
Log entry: mph 50
